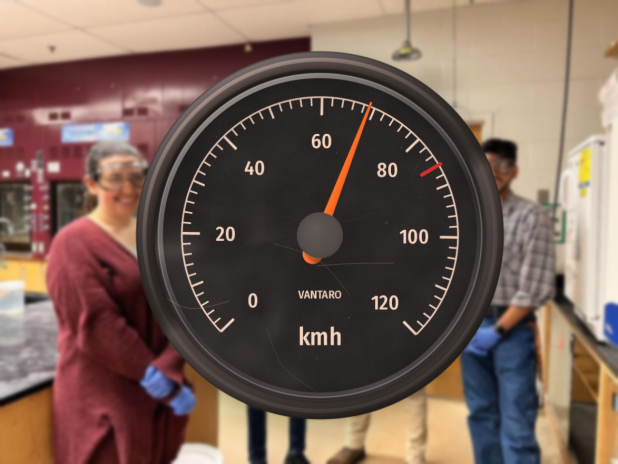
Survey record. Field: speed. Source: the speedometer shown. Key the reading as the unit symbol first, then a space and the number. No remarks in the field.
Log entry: km/h 69
